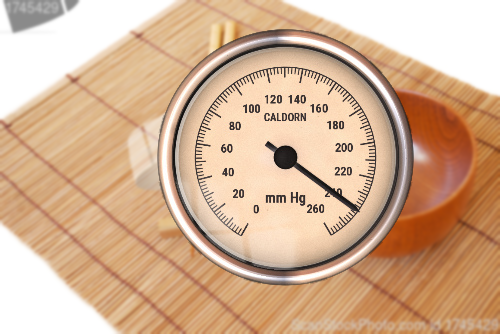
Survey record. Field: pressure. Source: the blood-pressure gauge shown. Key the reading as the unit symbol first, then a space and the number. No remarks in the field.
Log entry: mmHg 240
